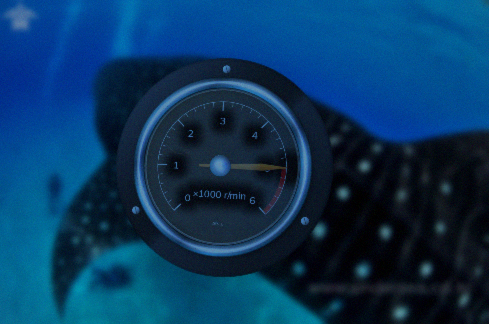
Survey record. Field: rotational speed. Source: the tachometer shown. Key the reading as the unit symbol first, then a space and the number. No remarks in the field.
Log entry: rpm 5000
